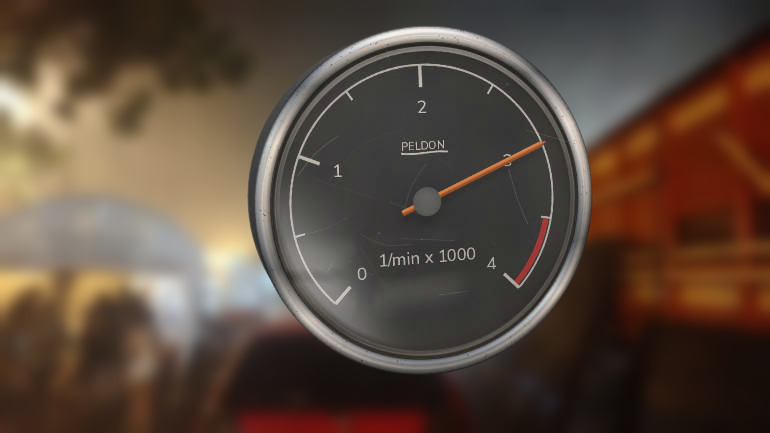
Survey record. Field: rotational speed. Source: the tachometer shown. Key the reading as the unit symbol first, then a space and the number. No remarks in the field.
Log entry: rpm 3000
